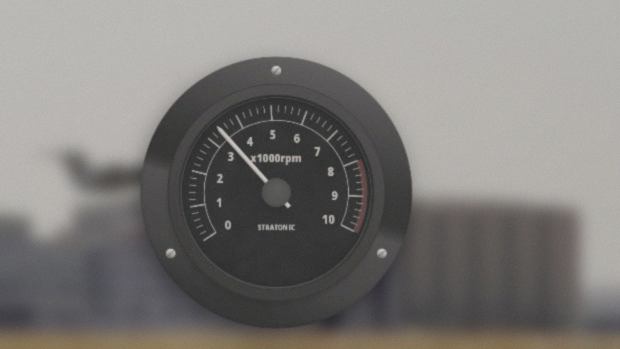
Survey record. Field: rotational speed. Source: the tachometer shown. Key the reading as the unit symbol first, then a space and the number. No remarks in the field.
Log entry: rpm 3400
